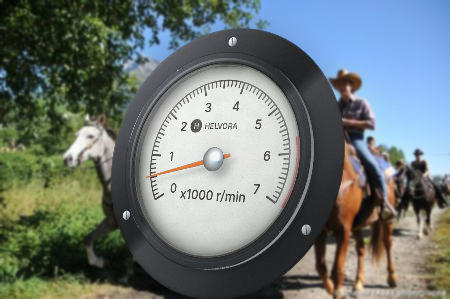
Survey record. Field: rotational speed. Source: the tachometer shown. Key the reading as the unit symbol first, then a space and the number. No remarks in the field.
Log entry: rpm 500
